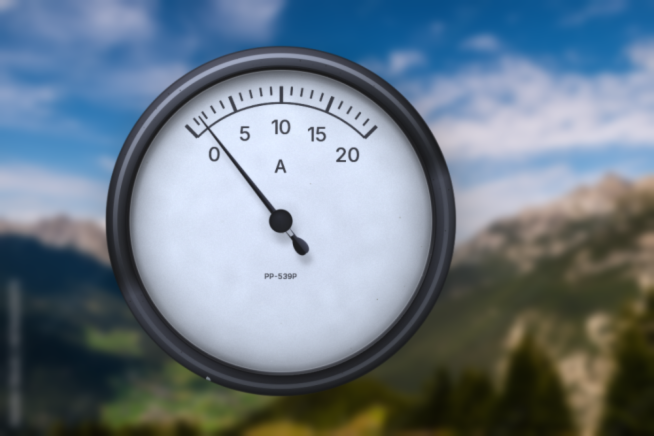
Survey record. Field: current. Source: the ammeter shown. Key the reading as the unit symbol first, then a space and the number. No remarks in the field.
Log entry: A 1.5
